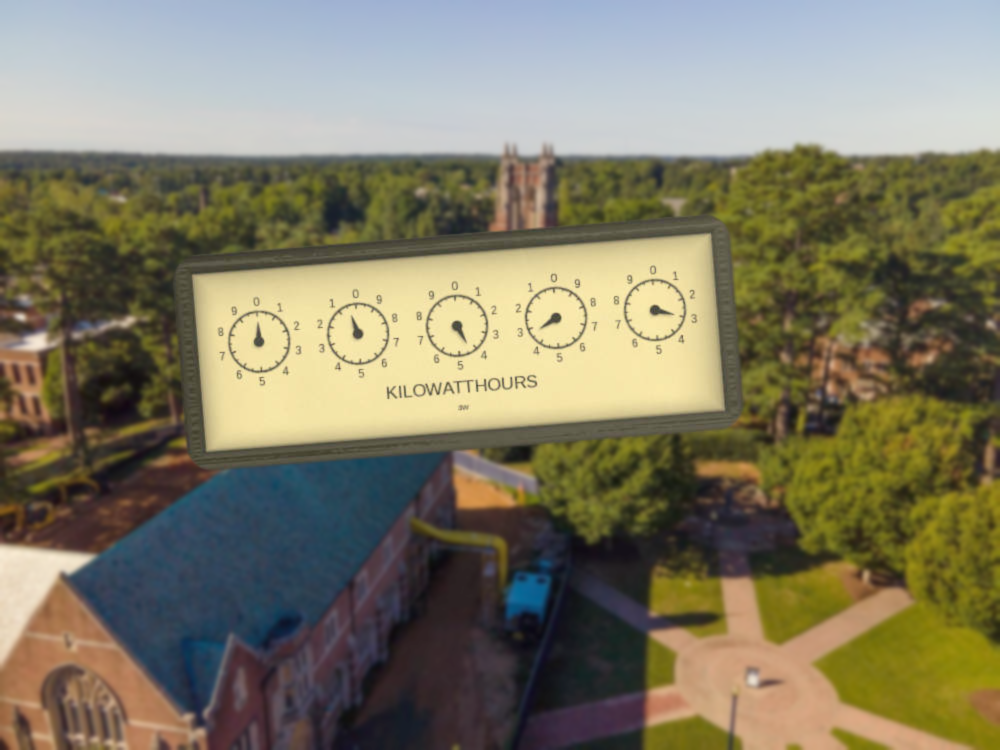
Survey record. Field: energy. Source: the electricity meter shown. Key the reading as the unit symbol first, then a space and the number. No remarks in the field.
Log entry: kWh 433
